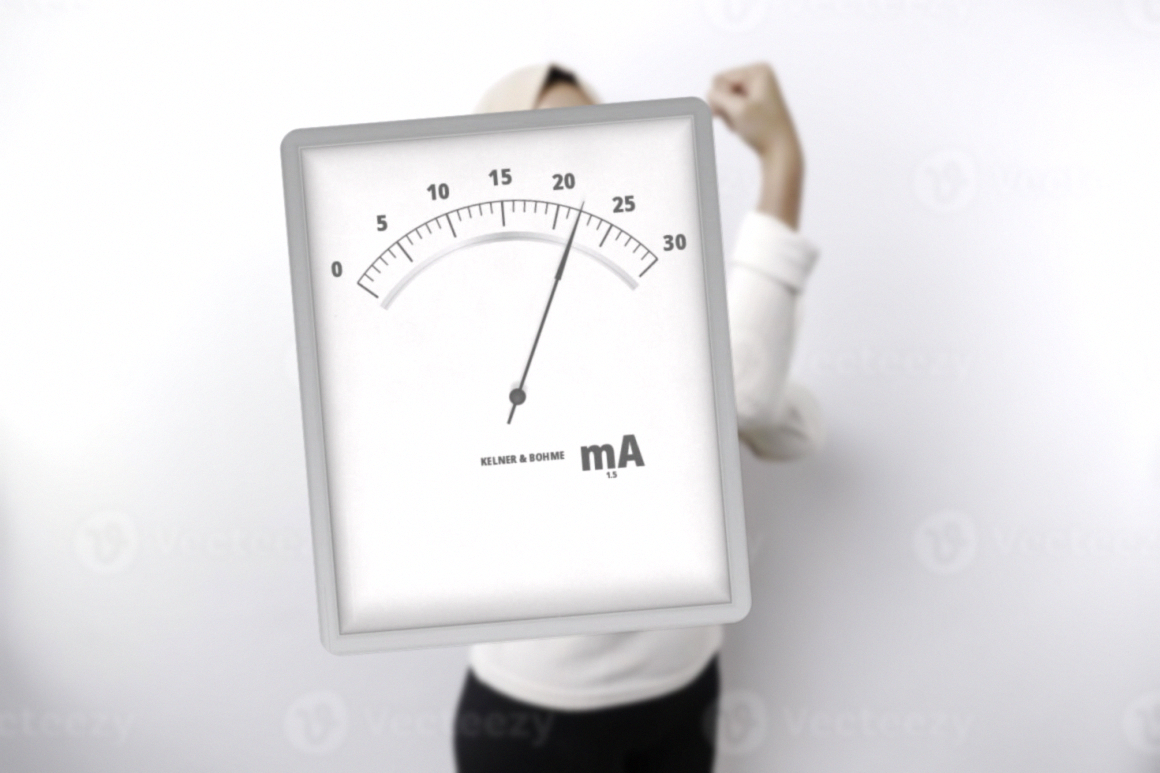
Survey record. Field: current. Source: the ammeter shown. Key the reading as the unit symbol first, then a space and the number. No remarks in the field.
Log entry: mA 22
